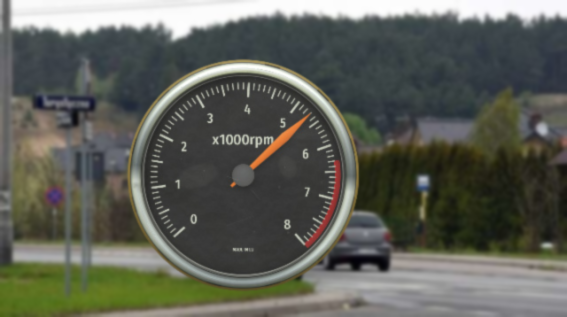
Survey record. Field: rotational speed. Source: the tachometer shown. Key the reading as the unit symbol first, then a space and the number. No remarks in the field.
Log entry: rpm 5300
